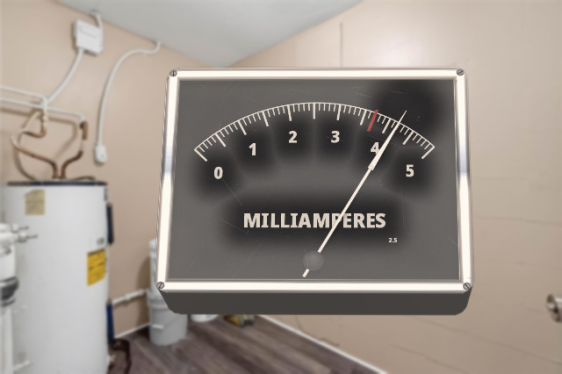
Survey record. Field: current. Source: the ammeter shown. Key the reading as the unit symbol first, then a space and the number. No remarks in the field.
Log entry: mA 4.2
